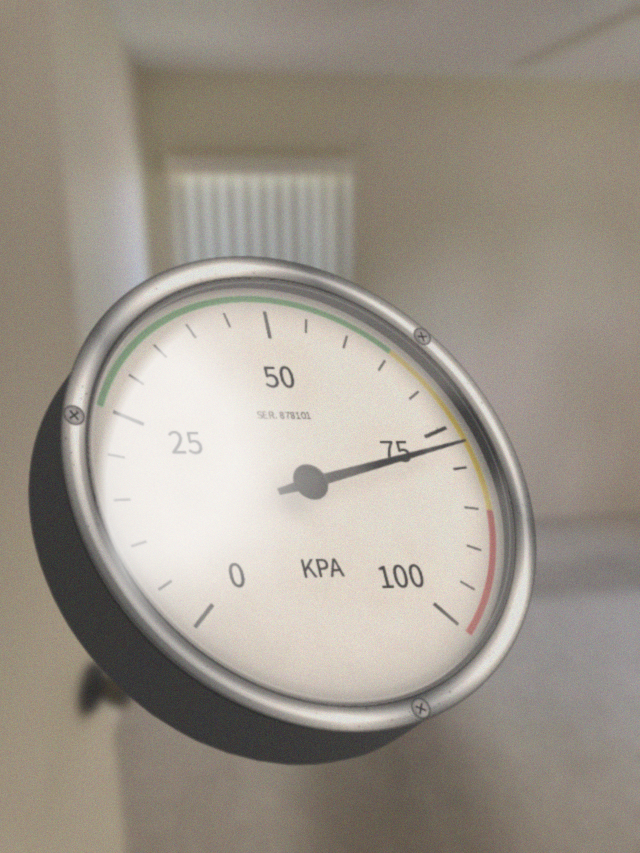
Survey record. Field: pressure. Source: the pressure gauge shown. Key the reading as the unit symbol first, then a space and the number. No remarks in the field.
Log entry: kPa 77.5
